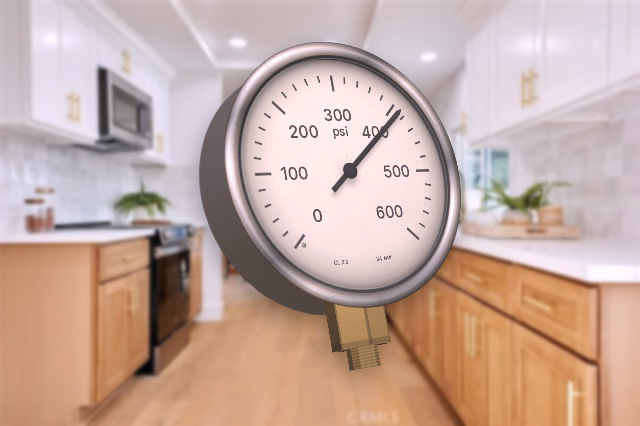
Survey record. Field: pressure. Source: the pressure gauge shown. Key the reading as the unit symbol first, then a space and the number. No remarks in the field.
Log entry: psi 410
